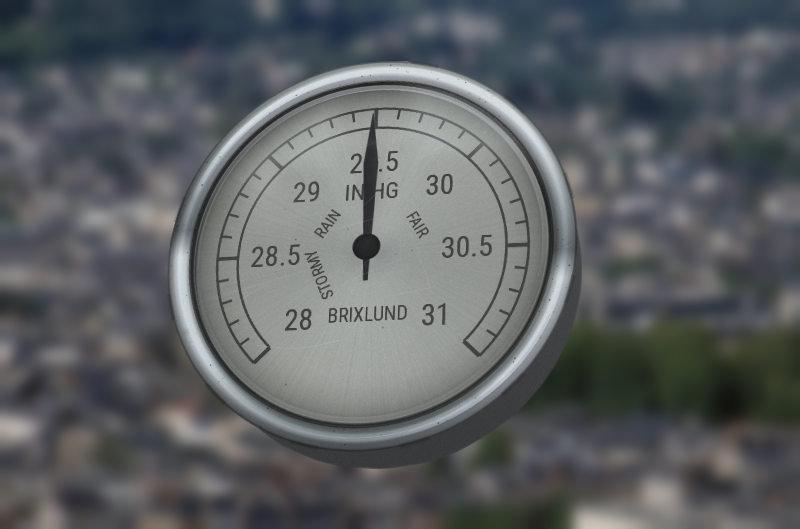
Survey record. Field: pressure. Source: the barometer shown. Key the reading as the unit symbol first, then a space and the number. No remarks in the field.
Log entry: inHg 29.5
